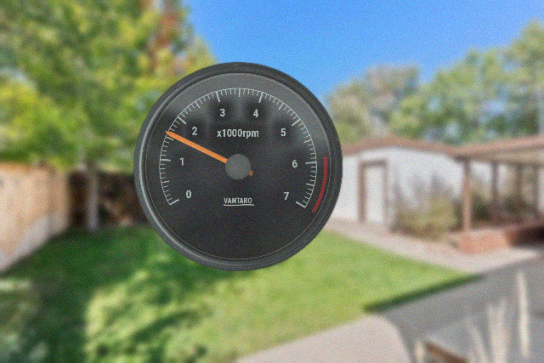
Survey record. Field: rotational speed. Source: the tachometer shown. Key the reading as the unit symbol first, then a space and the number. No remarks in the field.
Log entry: rpm 1600
